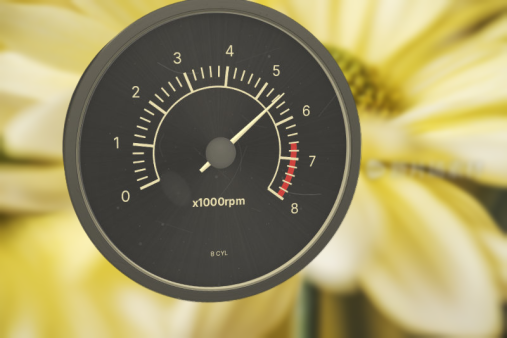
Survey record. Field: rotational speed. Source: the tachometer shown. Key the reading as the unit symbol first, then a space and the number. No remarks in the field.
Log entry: rpm 5400
